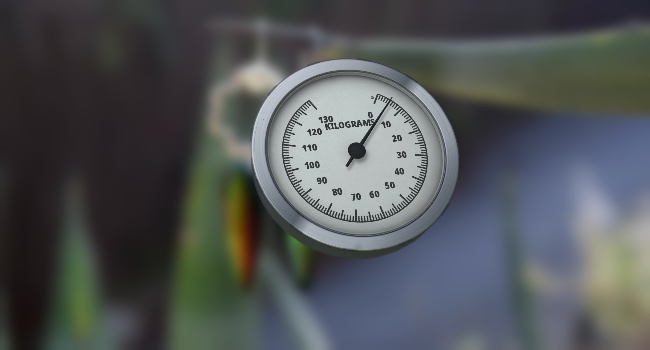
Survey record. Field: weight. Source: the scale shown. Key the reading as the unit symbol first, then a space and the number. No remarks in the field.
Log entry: kg 5
